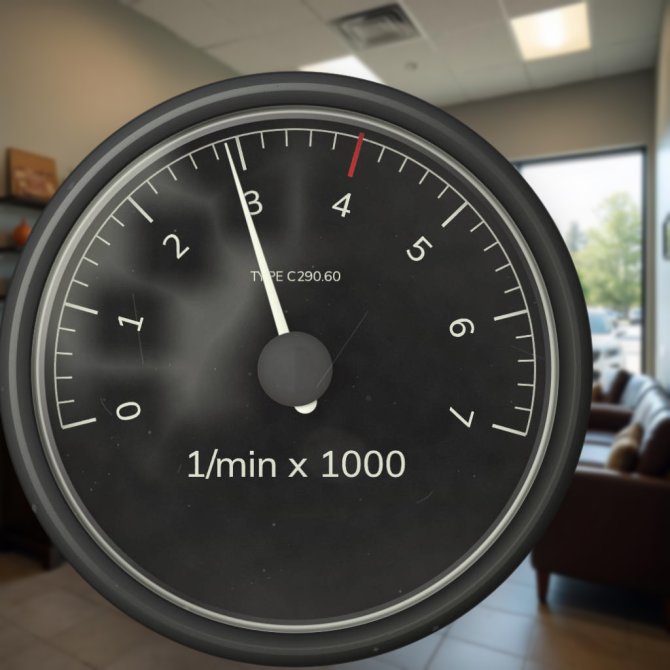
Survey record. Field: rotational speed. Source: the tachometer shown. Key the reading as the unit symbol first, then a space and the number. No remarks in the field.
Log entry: rpm 2900
